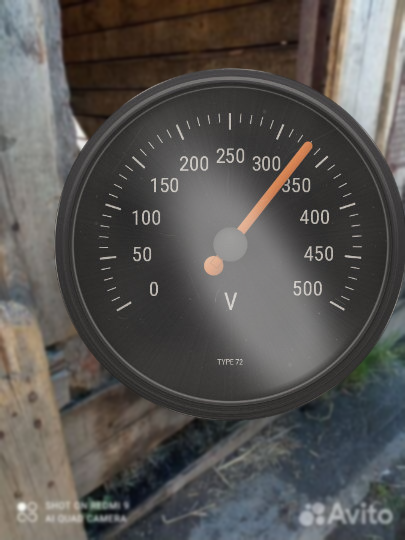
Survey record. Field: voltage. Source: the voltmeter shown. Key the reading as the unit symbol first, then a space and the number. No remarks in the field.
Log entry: V 330
